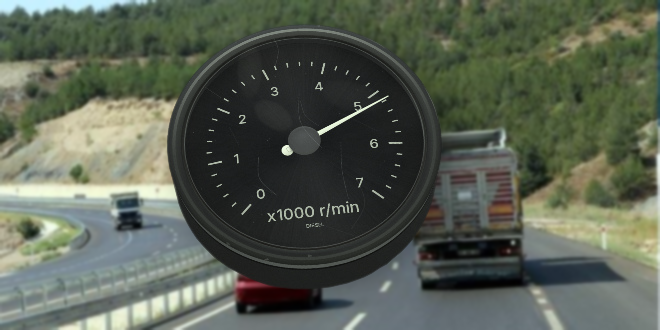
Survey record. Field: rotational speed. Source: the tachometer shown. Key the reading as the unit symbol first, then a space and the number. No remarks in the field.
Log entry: rpm 5200
